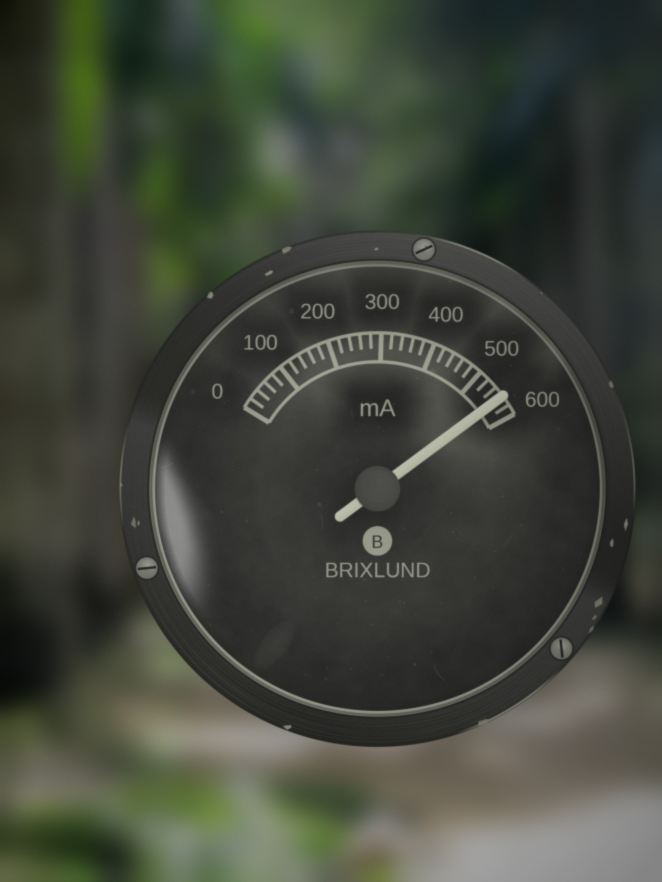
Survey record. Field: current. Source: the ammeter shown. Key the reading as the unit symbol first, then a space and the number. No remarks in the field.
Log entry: mA 560
